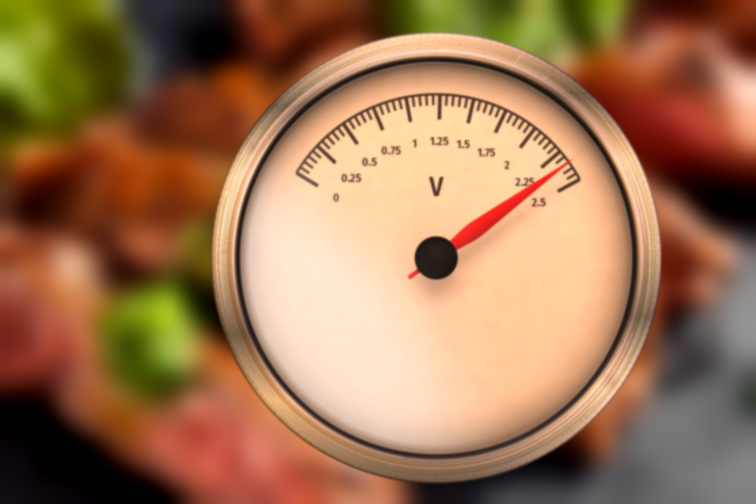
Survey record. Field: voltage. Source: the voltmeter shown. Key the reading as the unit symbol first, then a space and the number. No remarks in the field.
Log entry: V 2.35
